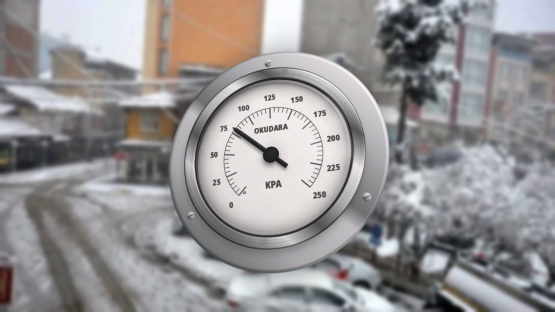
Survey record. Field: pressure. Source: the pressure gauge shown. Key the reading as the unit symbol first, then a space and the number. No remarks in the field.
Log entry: kPa 80
